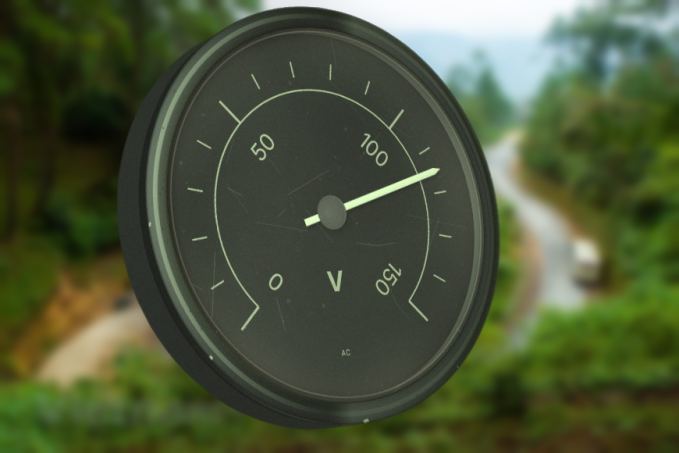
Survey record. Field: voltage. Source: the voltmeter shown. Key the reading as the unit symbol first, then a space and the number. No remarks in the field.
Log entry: V 115
